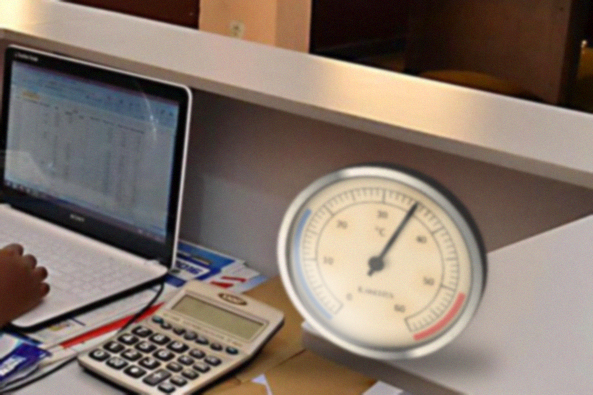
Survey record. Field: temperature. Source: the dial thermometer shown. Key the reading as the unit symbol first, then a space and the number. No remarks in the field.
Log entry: °C 35
